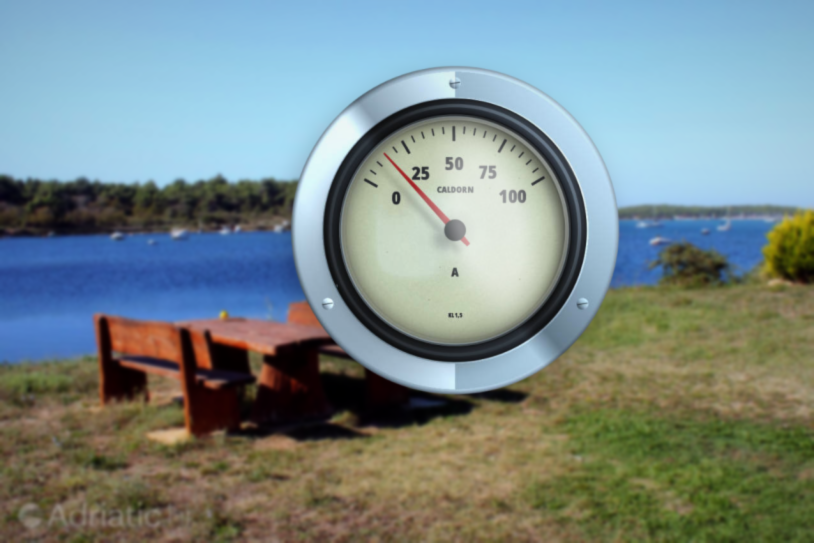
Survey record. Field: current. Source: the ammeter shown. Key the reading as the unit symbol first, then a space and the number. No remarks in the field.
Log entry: A 15
